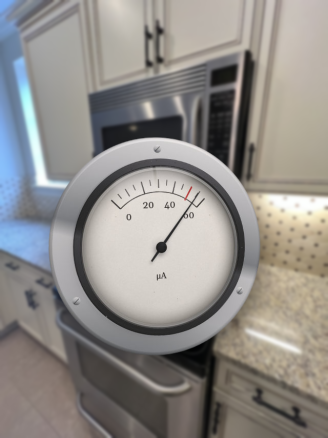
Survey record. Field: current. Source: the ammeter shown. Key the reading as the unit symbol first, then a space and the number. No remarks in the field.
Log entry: µA 55
